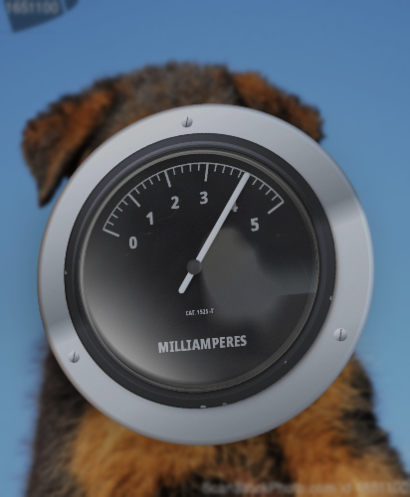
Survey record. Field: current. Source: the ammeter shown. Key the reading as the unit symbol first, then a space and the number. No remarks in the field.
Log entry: mA 4
